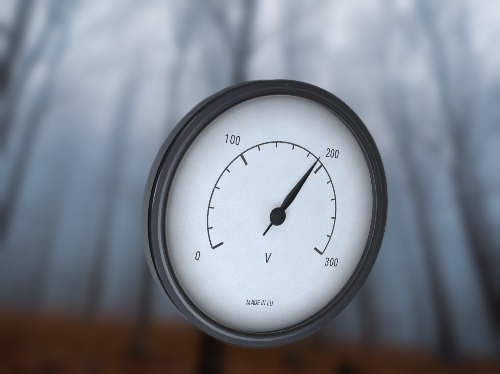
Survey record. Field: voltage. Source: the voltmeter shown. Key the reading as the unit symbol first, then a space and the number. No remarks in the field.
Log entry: V 190
